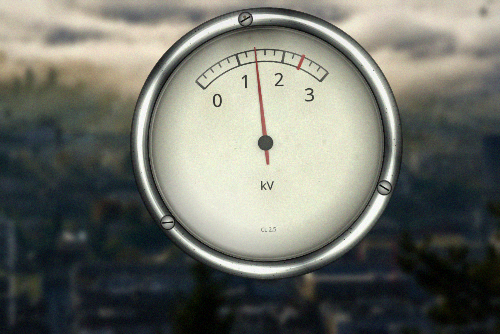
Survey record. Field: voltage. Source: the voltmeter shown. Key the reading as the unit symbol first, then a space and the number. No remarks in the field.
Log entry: kV 1.4
